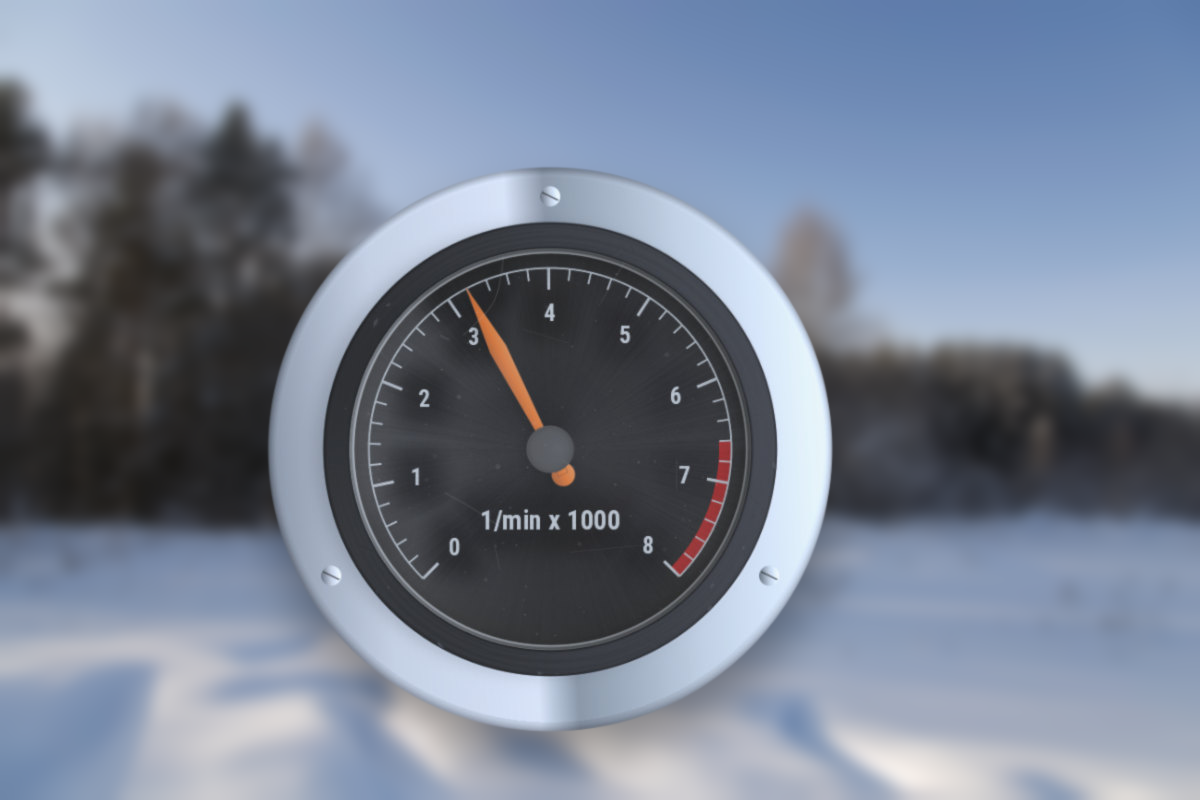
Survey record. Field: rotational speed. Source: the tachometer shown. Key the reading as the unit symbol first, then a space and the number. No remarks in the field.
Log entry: rpm 3200
